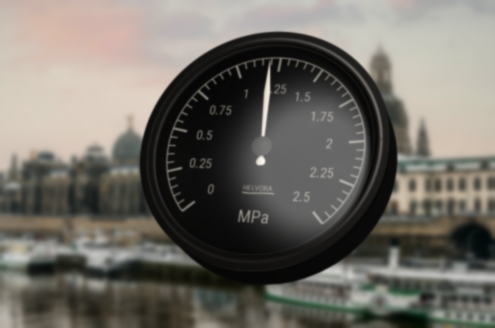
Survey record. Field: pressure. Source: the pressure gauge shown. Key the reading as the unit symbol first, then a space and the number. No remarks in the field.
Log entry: MPa 1.2
